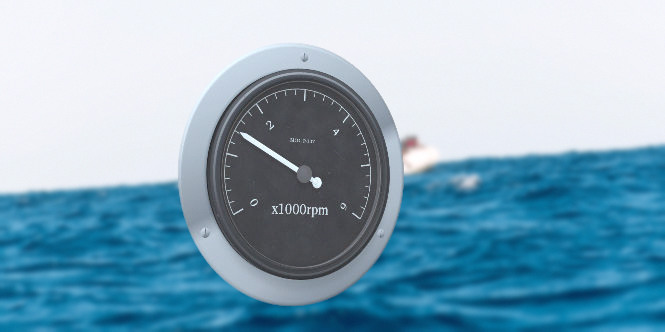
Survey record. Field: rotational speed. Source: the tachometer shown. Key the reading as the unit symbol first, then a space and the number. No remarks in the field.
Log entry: rpm 1400
